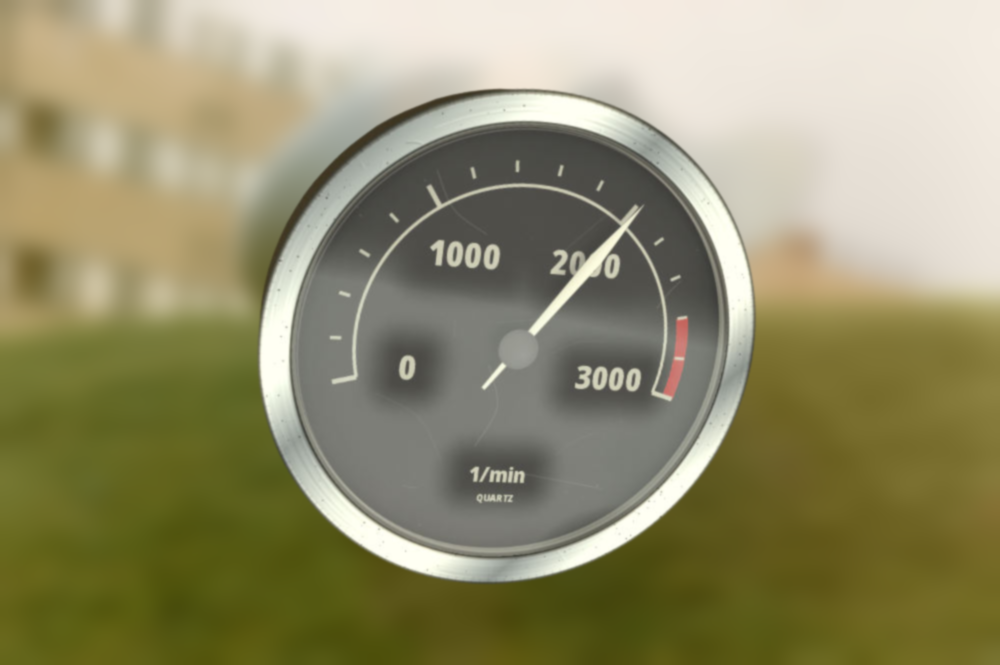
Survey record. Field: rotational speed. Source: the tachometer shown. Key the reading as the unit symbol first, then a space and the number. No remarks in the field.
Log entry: rpm 2000
